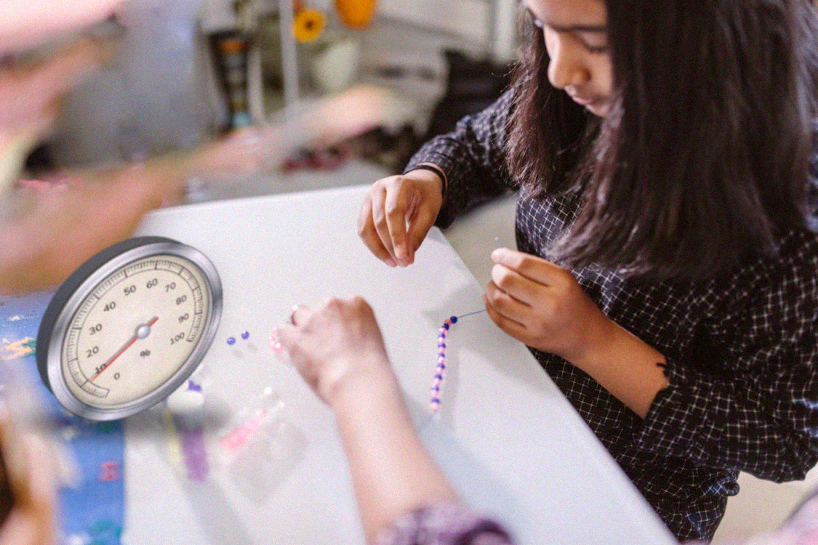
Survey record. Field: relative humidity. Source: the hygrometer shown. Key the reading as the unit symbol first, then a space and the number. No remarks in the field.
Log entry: % 10
